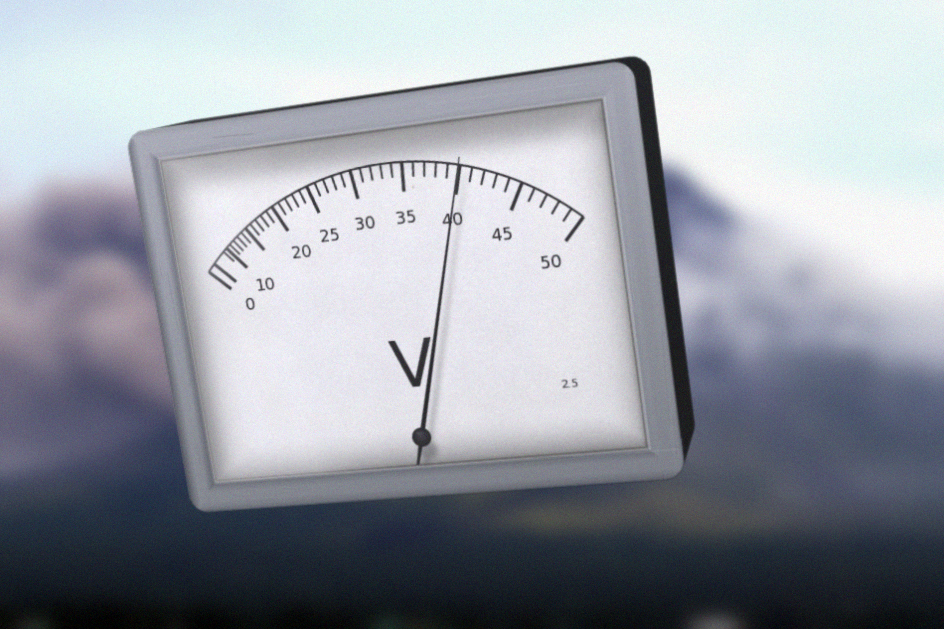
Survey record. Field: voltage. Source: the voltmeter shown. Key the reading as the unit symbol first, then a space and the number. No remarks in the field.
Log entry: V 40
